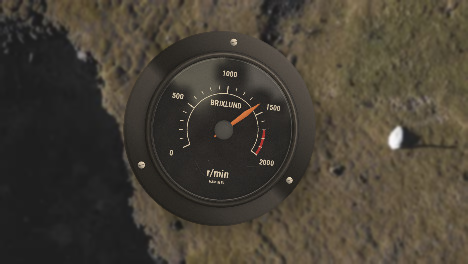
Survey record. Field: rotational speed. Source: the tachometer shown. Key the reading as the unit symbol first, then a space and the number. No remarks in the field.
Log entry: rpm 1400
